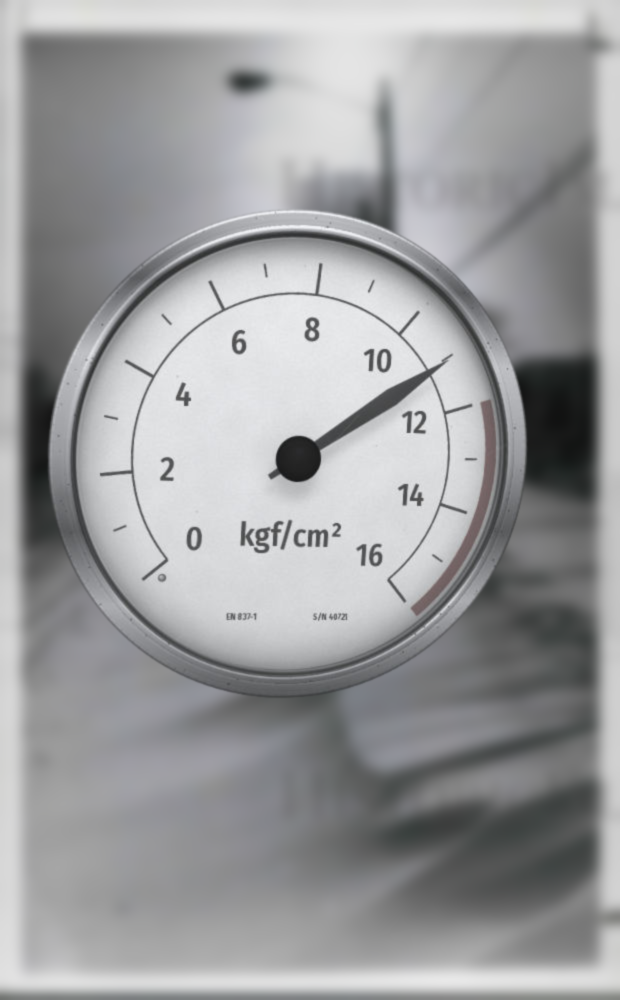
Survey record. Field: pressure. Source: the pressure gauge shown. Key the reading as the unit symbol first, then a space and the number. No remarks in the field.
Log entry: kg/cm² 11
